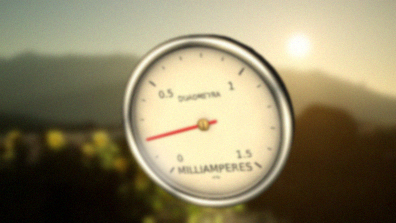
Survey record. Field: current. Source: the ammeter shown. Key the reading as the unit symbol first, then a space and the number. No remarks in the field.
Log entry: mA 0.2
